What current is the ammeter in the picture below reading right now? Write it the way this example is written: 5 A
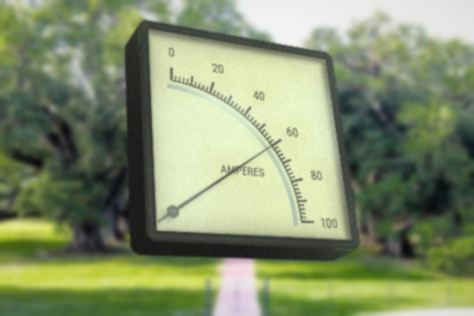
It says 60 A
